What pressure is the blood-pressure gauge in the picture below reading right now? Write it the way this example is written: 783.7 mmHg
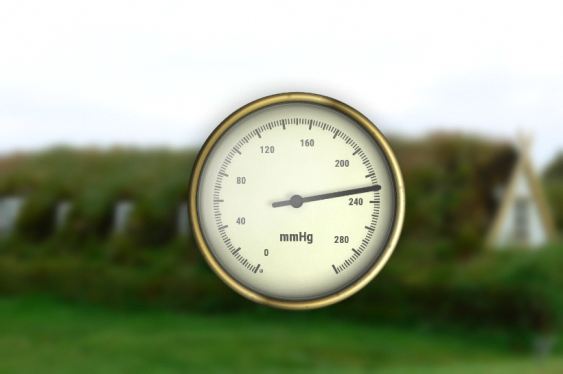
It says 230 mmHg
